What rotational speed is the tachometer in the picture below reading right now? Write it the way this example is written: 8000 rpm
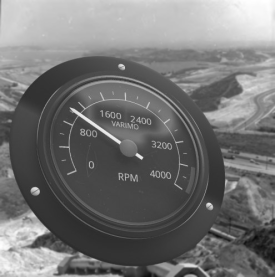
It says 1000 rpm
